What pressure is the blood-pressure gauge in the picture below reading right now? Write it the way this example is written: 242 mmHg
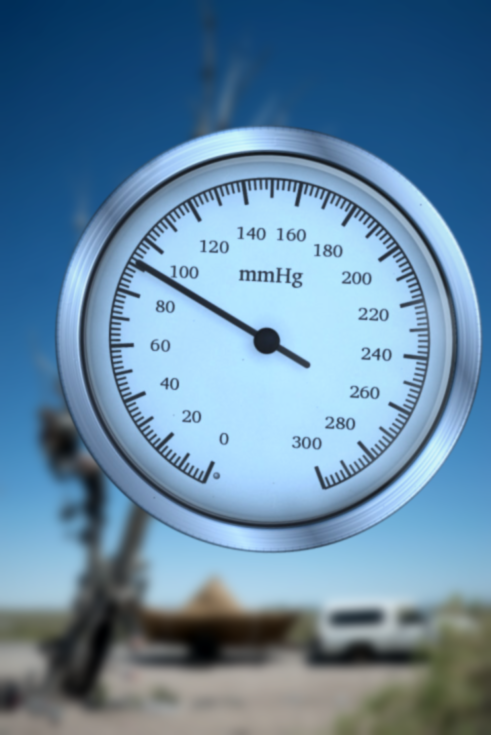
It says 92 mmHg
